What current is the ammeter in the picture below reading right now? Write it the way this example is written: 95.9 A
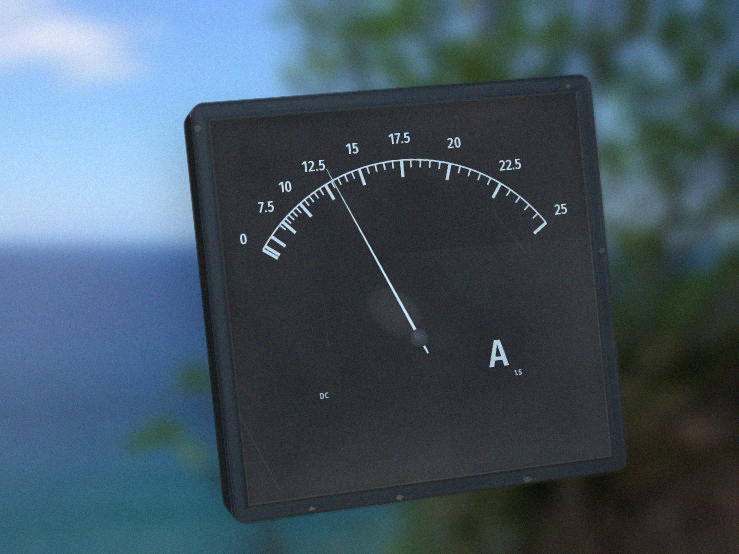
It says 13 A
